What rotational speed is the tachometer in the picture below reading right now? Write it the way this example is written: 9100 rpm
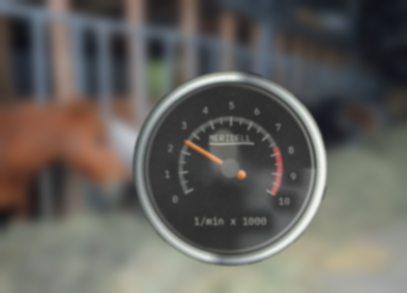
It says 2500 rpm
